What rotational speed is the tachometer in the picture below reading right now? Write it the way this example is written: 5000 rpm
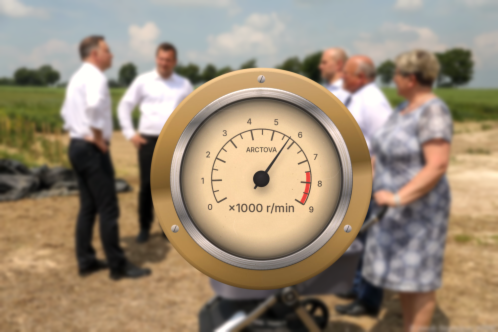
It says 5750 rpm
